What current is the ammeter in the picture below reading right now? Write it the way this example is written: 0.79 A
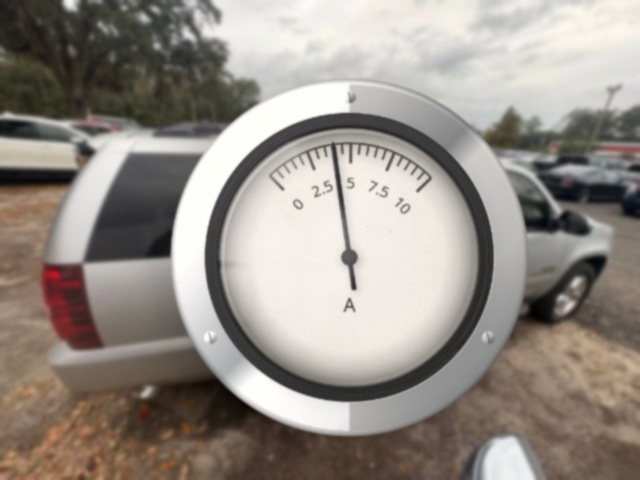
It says 4 A
